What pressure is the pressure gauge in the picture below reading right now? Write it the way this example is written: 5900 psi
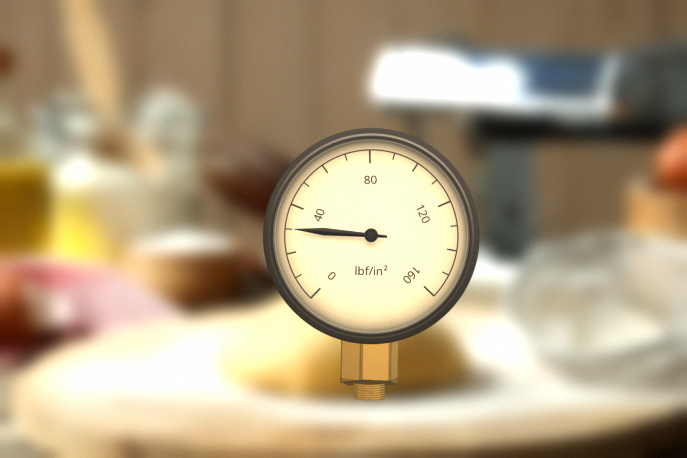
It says 30 psi
